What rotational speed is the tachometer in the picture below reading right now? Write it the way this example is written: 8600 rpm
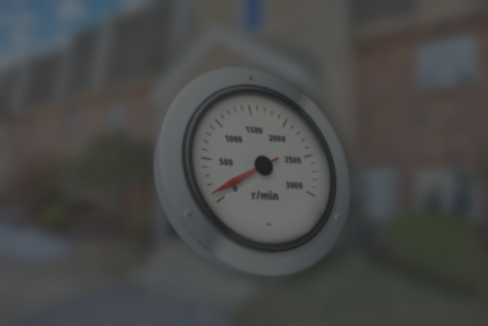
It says 100 rpm
